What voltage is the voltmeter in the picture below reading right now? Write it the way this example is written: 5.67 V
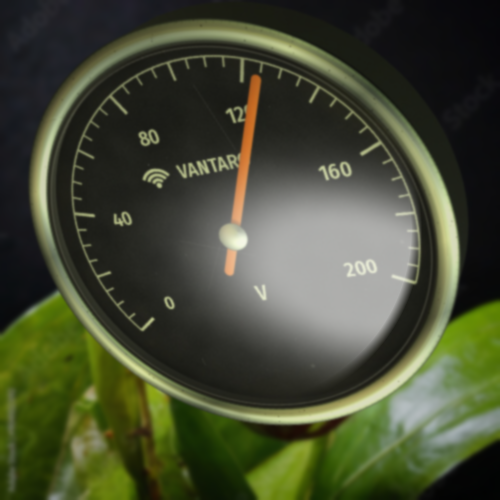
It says 125 V
